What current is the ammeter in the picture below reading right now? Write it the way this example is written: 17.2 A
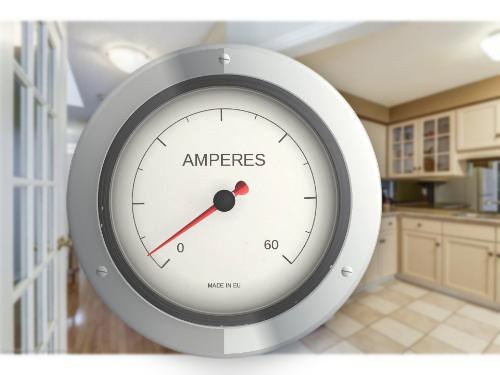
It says 2.5 A
